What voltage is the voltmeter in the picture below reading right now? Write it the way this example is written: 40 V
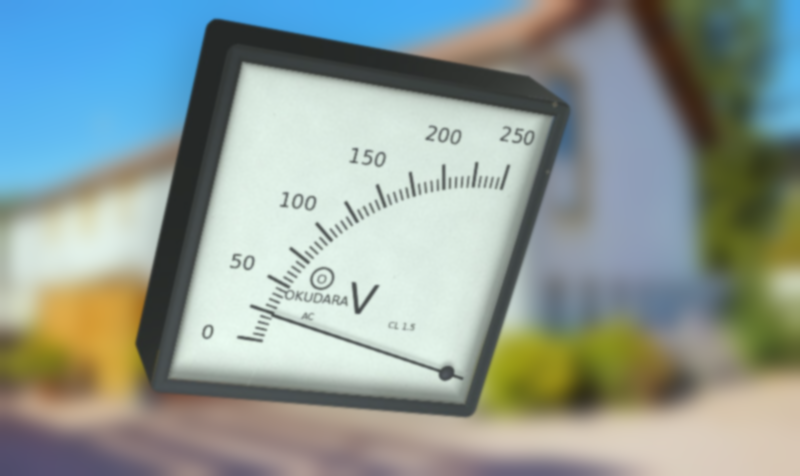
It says 25 V
